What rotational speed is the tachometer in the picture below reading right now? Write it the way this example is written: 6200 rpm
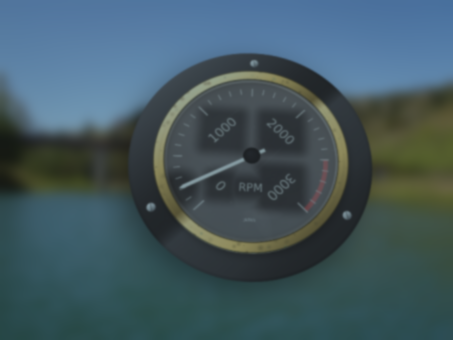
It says 200 rpm
